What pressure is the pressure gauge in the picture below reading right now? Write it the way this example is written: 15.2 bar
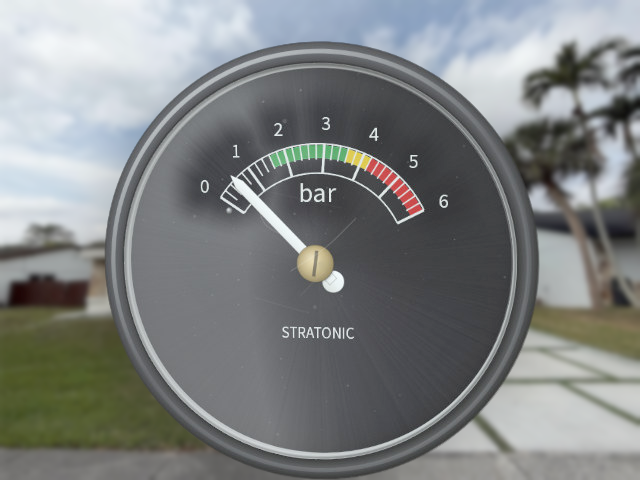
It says 0.6 bar
